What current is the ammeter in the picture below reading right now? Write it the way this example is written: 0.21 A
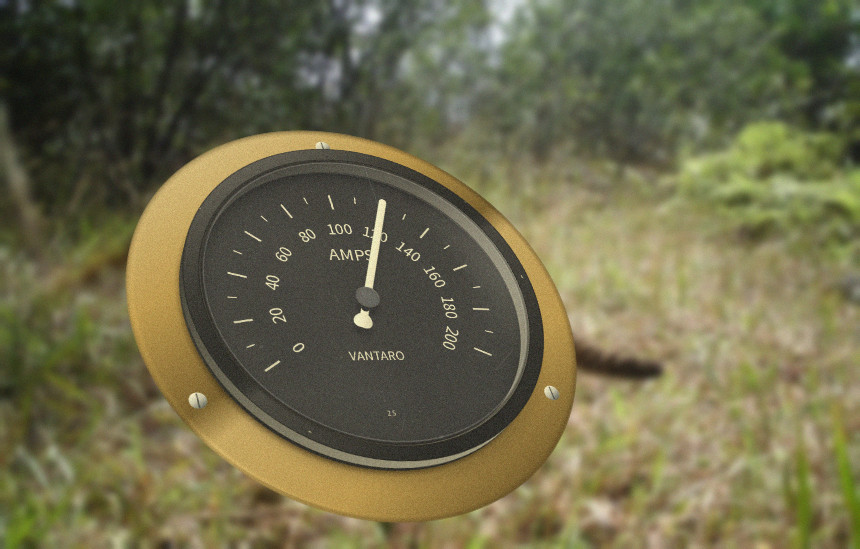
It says 120 A
